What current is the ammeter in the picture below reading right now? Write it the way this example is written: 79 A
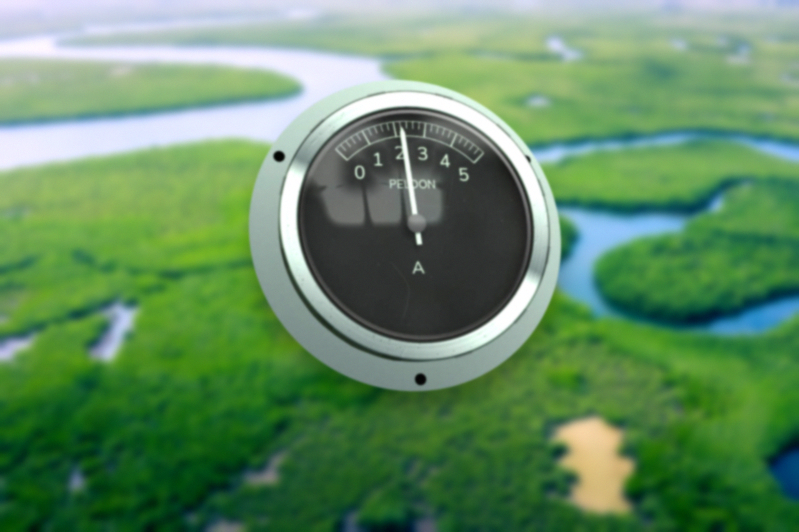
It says 2.2 A
